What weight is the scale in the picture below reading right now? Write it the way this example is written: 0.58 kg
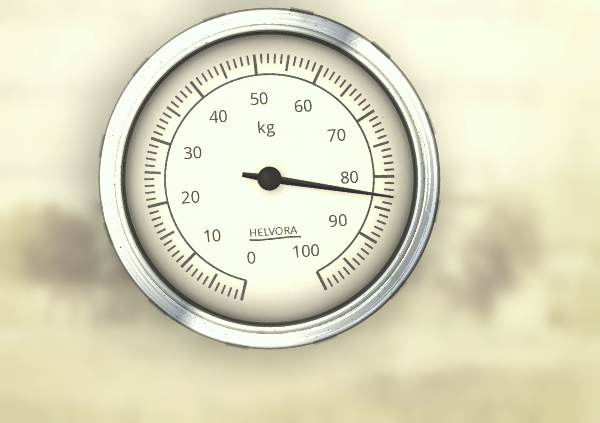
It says 83 kg
